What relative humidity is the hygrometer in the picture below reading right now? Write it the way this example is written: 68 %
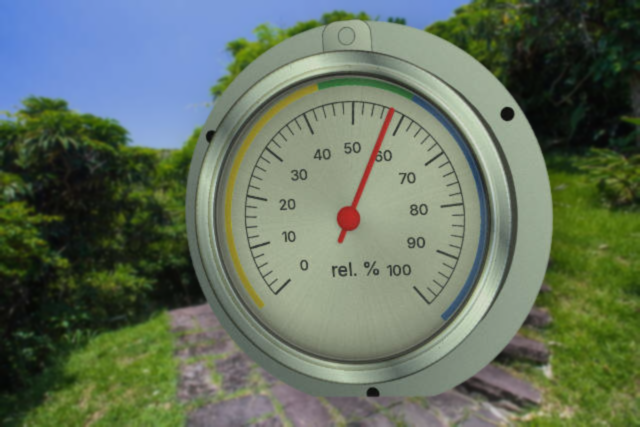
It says 58 %
